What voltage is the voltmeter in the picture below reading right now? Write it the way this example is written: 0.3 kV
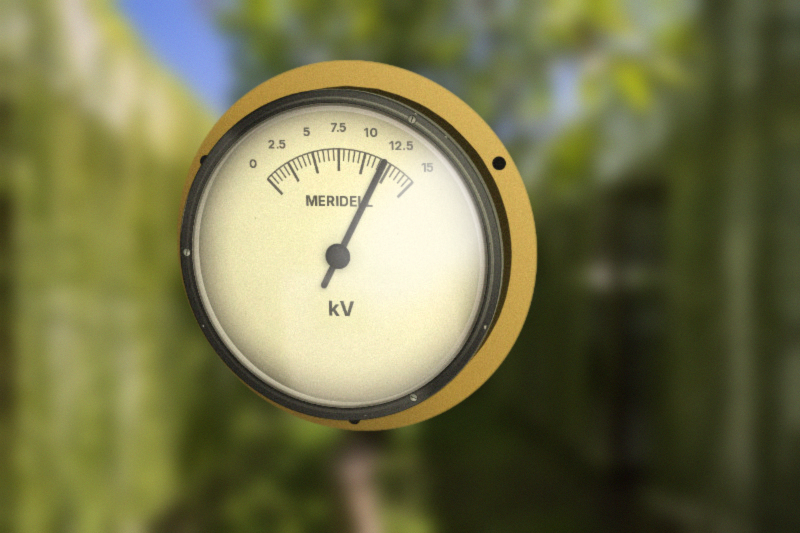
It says 12 kV
